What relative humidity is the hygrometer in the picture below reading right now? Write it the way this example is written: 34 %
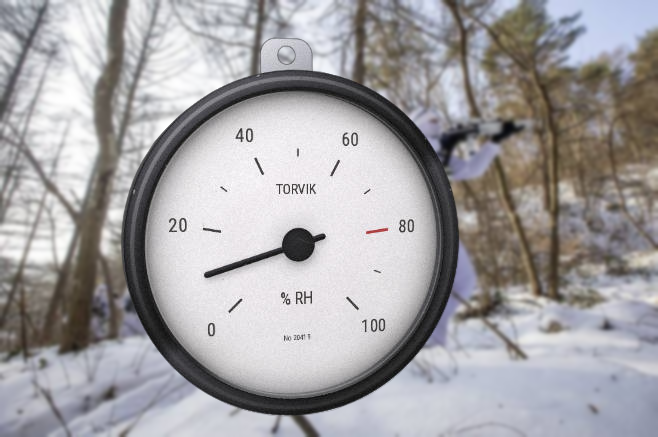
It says 10 %
